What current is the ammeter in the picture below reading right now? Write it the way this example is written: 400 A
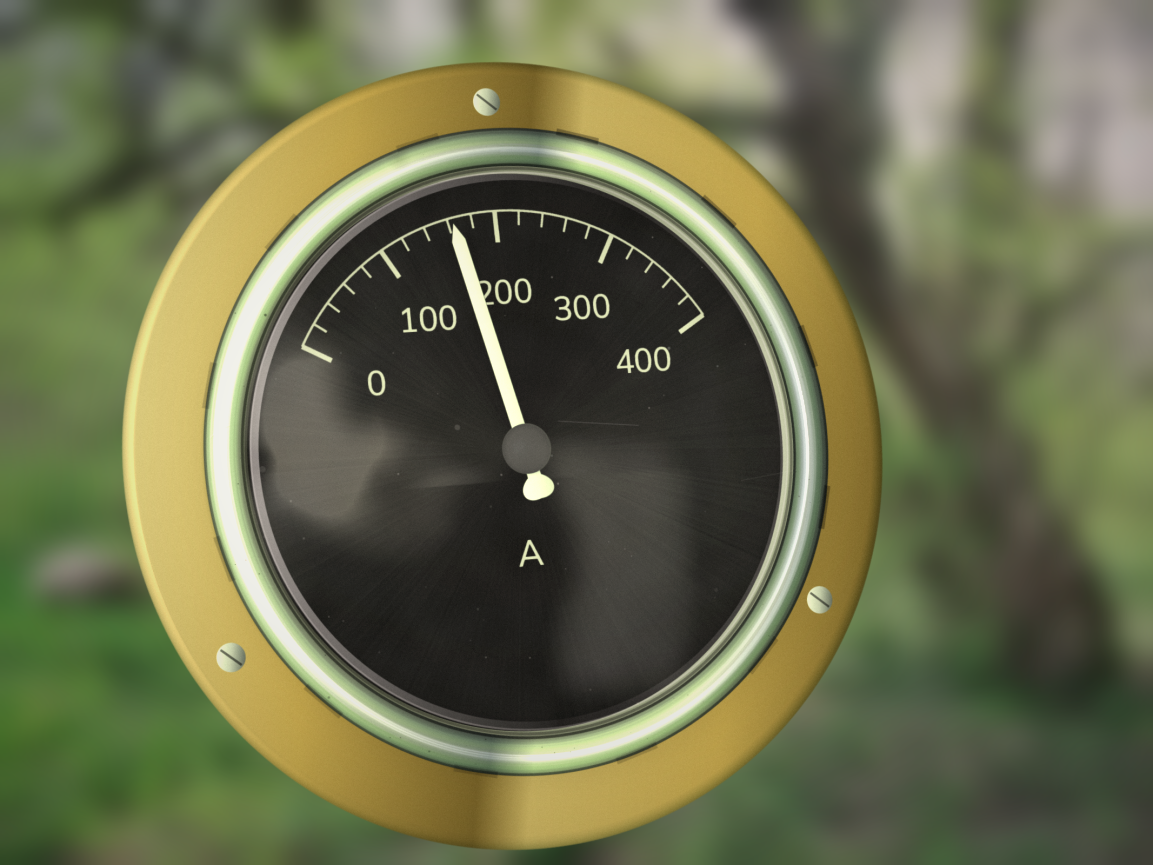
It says 160 A
